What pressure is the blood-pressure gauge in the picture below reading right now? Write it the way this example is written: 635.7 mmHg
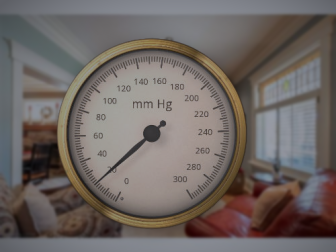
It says 20 mmHg
